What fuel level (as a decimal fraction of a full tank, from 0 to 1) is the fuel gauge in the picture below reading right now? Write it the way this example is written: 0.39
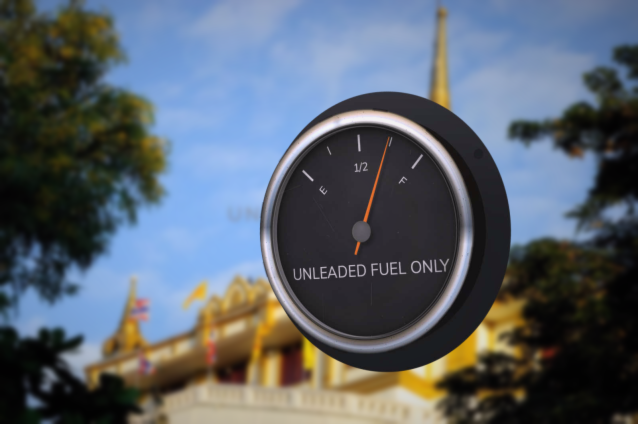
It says 0.75
